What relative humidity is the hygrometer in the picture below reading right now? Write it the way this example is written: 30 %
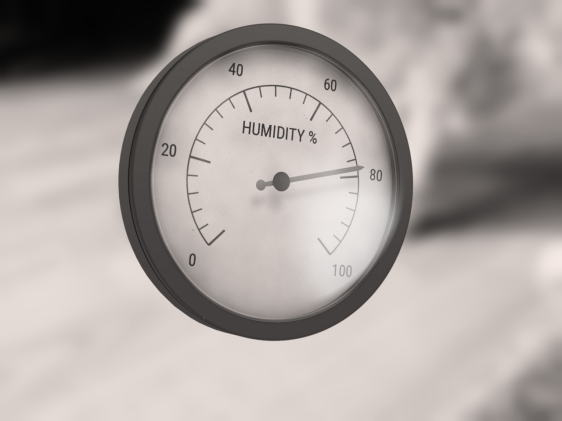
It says 78 %
